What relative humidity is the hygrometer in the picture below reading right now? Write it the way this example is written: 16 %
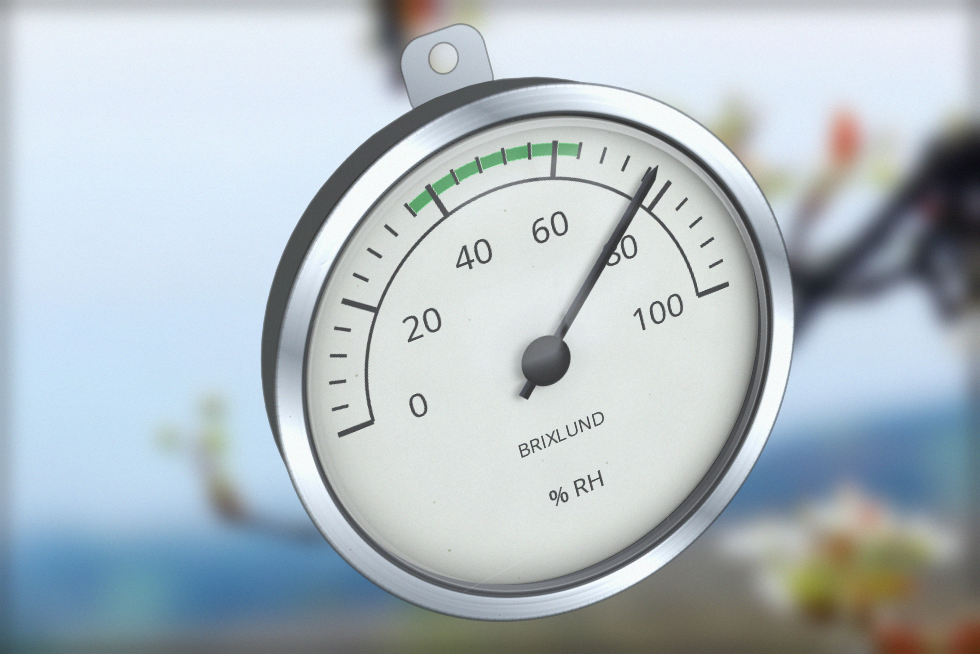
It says 76 %
